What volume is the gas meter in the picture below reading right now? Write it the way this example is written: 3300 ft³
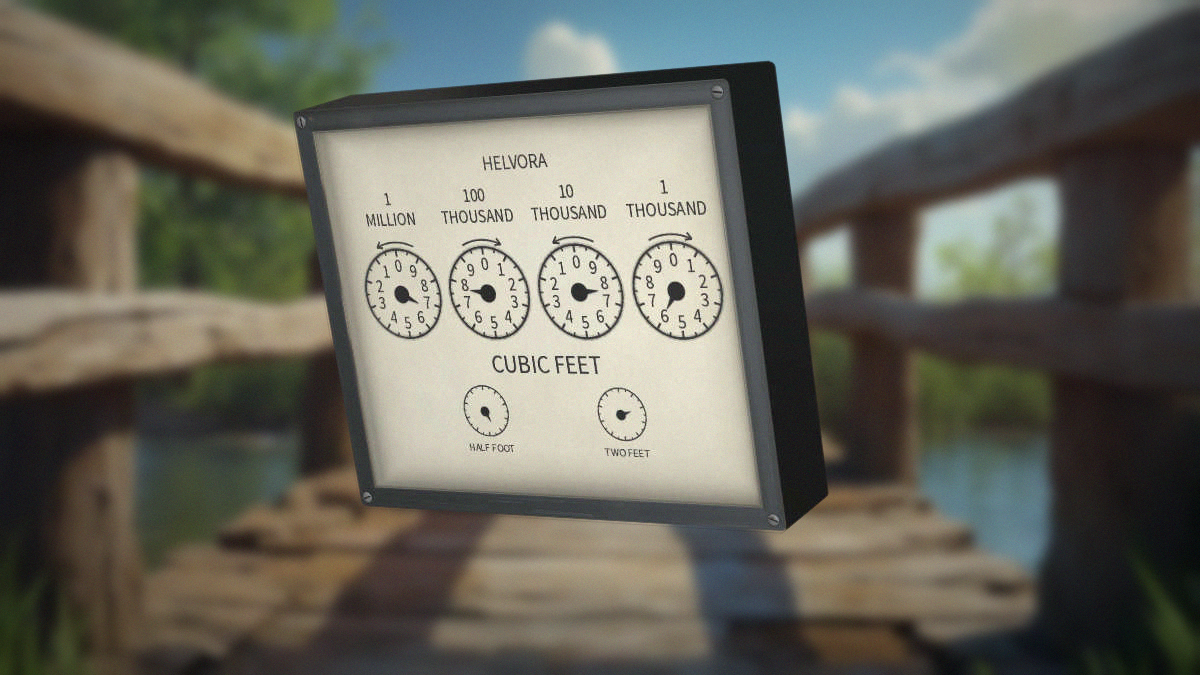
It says 677600 ft³
